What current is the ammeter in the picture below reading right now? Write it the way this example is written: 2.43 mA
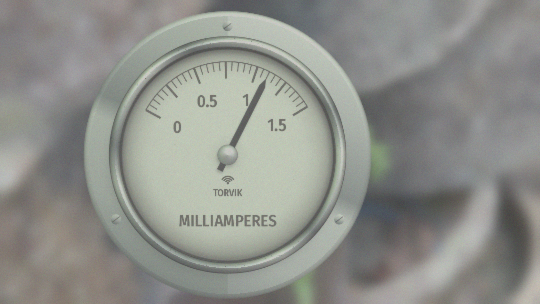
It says 1.1 mA
